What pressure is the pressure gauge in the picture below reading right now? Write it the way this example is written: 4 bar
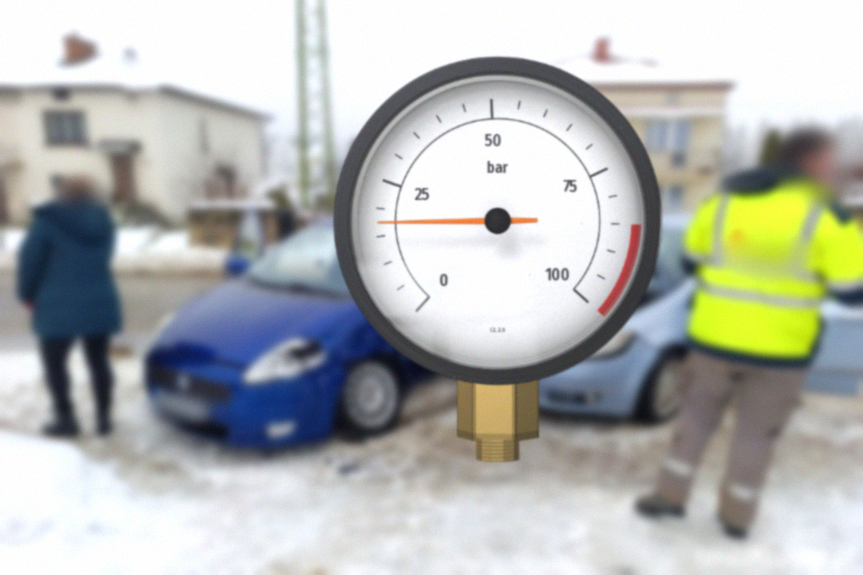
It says 17.5 bar
